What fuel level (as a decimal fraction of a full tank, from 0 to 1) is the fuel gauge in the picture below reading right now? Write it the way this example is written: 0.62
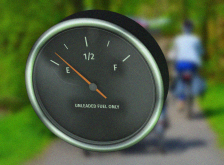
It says 0.125
